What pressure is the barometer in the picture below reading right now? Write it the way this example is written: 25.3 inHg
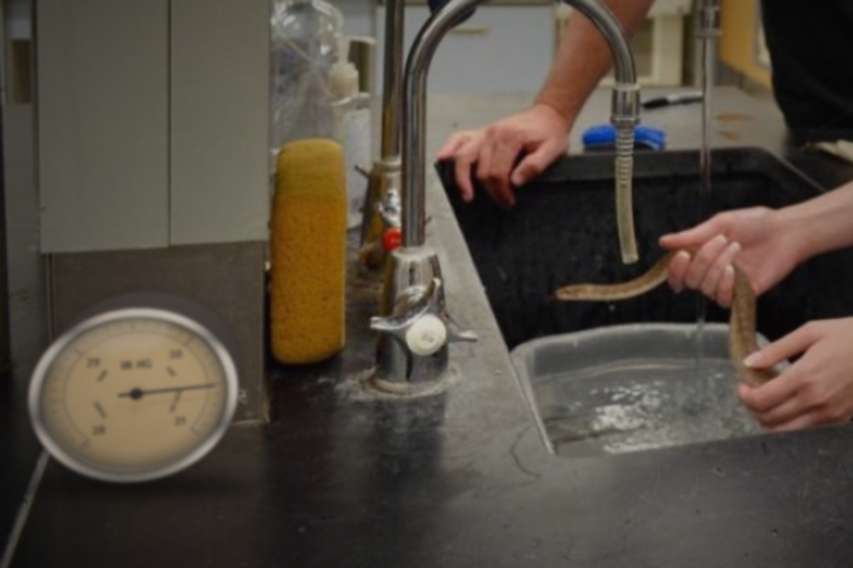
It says 30.5 inHg
